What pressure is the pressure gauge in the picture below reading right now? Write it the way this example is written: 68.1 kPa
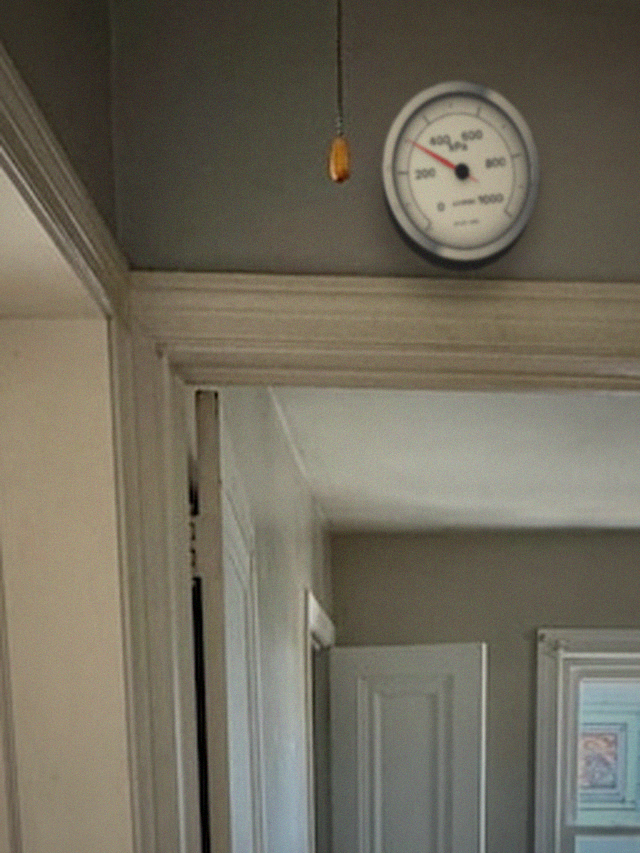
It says 300 kPa
